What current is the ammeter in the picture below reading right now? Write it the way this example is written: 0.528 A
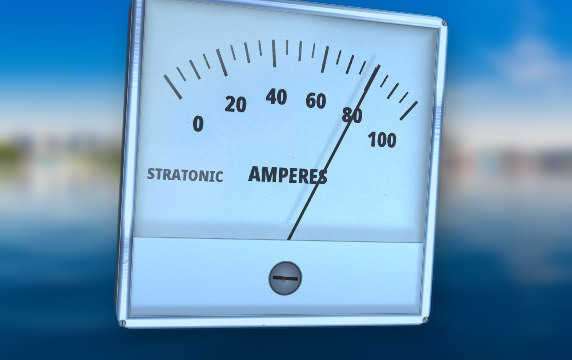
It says 80 A
